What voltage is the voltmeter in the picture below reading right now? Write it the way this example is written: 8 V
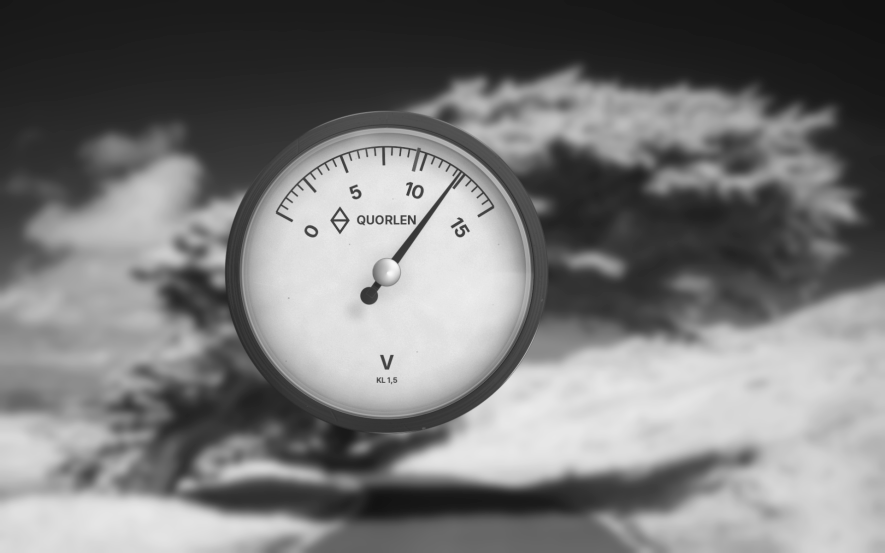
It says 12.25 V
